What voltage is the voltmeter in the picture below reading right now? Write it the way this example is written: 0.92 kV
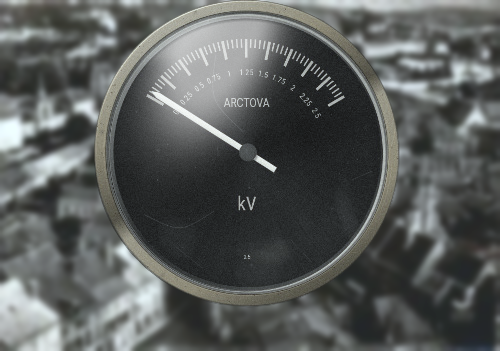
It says 0.05 kV
